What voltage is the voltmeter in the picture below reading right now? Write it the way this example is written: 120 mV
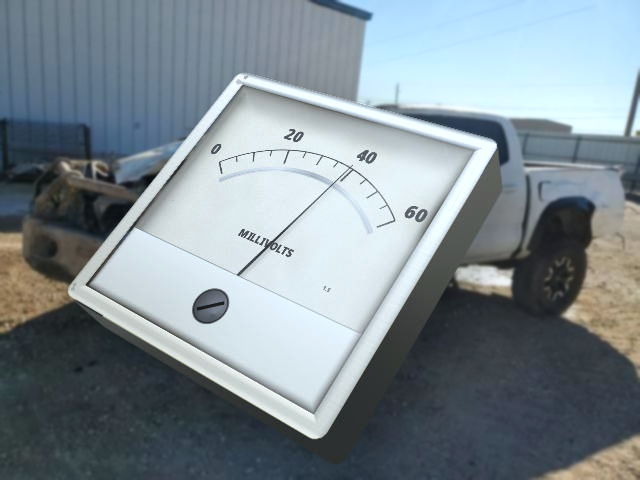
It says 40 mV
